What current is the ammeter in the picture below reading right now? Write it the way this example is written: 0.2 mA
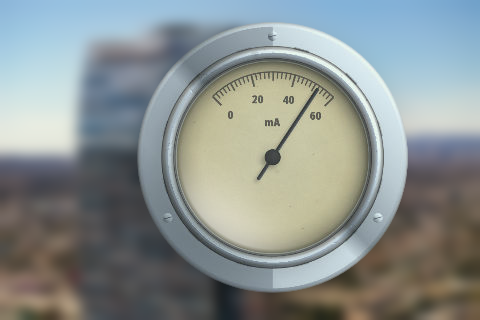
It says 52 mA
